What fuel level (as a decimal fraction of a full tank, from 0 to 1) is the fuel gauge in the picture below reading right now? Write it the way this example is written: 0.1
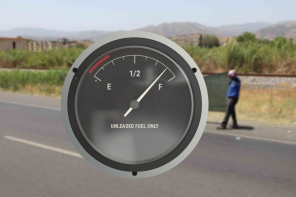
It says 0.875
